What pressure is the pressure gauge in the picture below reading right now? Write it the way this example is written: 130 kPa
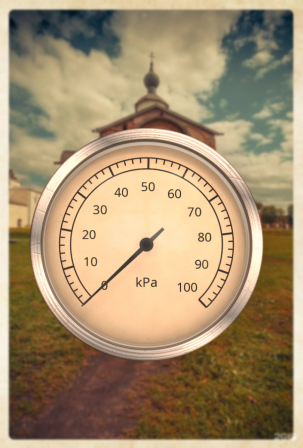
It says 0 kPa
